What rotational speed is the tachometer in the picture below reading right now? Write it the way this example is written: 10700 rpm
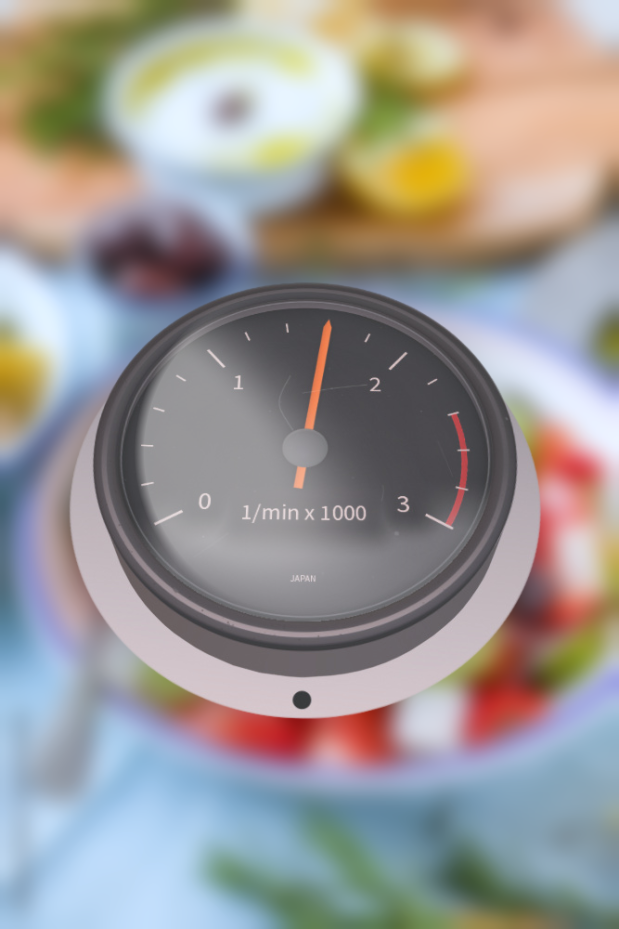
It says 1600 rpm
